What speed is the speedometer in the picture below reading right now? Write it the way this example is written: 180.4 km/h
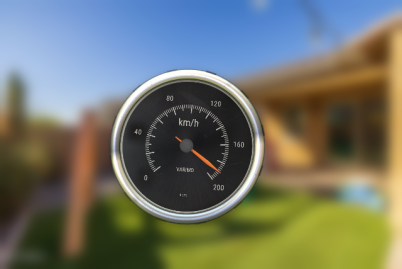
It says 190 km/h
